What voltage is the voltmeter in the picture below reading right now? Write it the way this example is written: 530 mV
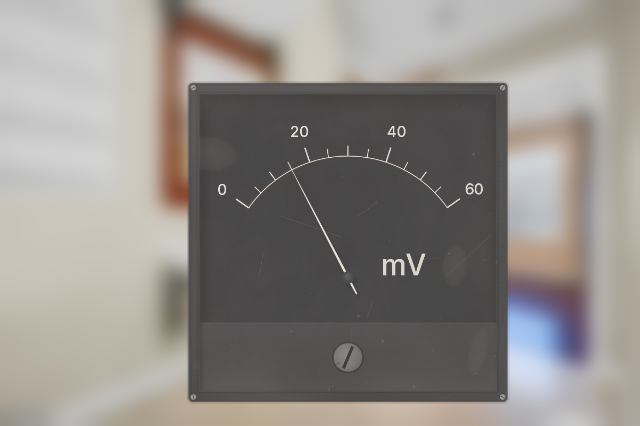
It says 15 mV
